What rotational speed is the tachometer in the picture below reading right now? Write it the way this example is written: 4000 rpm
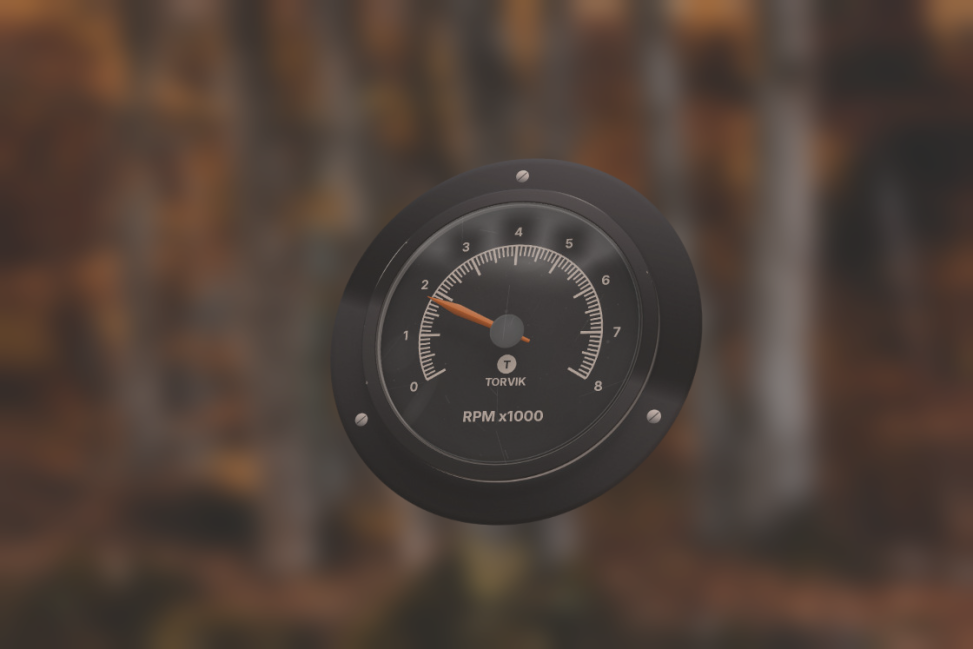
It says 1800 rpm
